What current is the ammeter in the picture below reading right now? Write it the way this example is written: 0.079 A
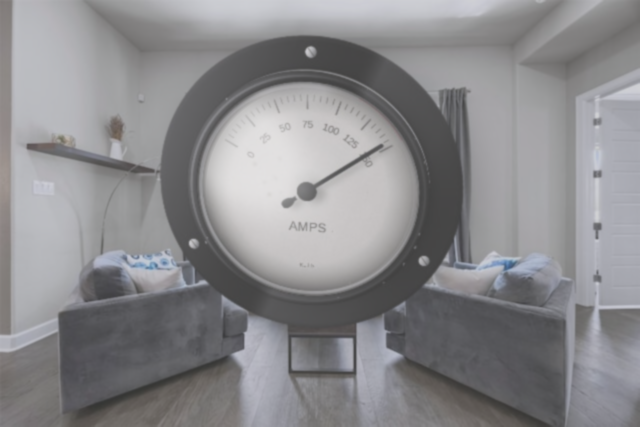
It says 145 A
